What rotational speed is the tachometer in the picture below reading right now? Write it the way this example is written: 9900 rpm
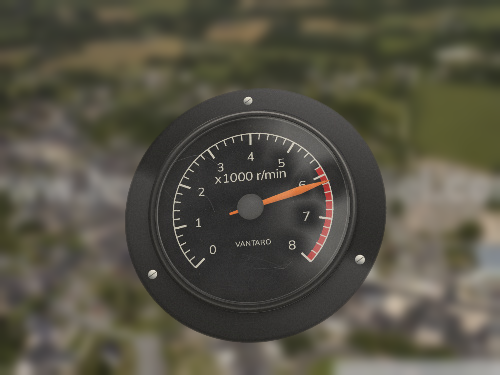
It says 6200 rpm
